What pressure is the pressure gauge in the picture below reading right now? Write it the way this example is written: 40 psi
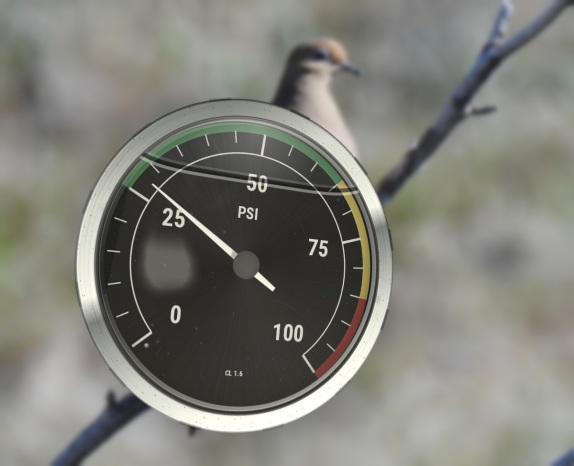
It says 27.5 psi
